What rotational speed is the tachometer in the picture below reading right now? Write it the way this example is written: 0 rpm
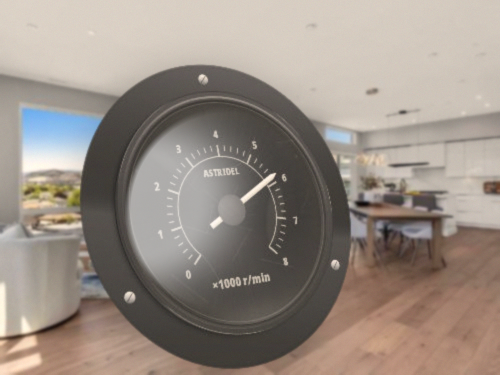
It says 5800 rpm
